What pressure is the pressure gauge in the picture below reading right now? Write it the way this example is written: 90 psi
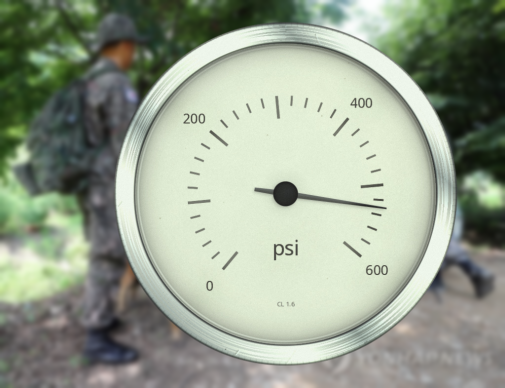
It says 530 psi
